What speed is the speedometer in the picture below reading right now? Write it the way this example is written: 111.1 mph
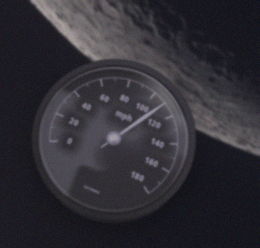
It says 110 mph
